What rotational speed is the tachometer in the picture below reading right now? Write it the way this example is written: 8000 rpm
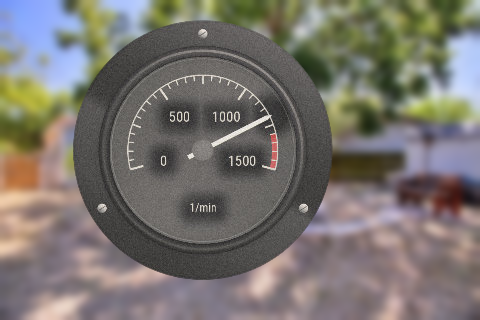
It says 1200 rpm
